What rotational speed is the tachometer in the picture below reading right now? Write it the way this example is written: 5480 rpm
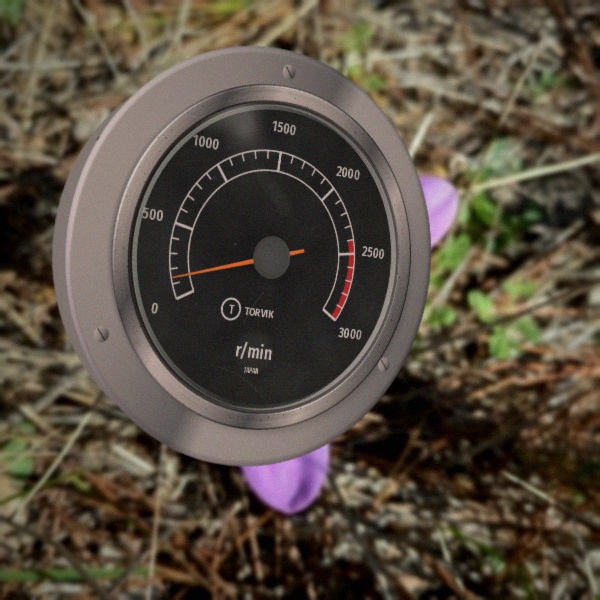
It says 150 rpm
